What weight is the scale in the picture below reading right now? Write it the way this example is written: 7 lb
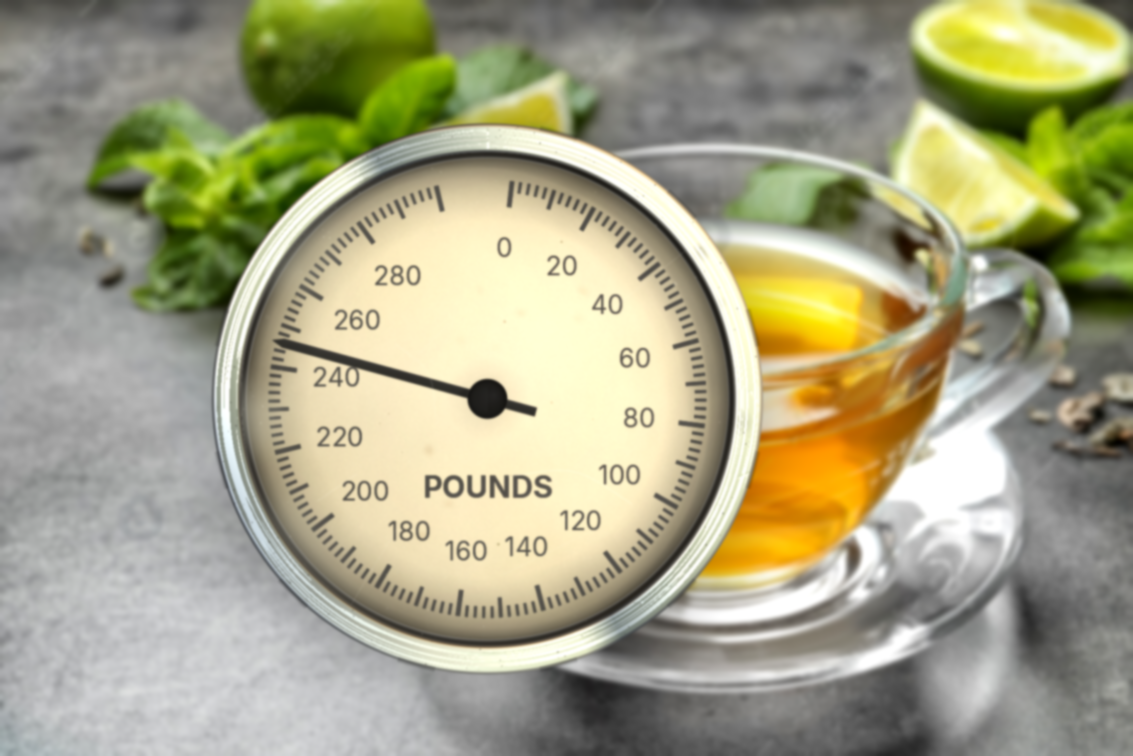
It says 246 lb
